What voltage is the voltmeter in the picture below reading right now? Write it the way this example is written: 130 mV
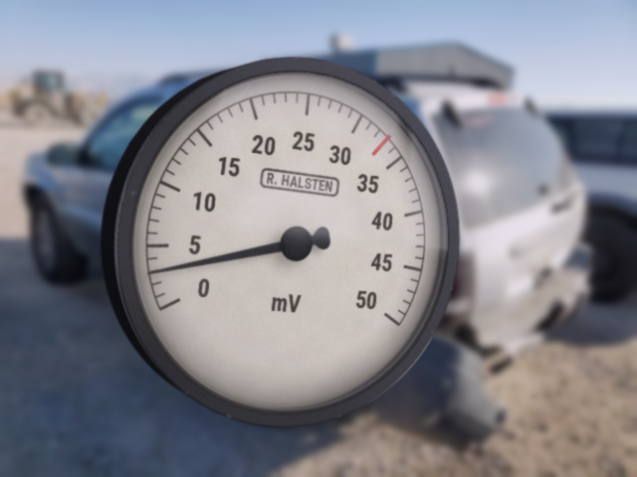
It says 3 mV
